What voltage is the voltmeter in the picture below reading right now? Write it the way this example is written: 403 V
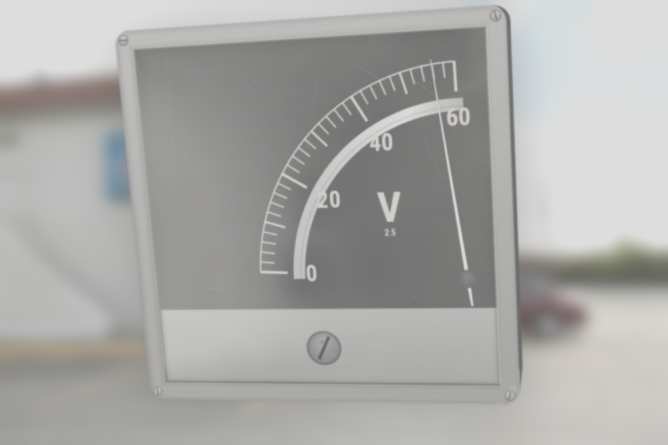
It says 56 V
